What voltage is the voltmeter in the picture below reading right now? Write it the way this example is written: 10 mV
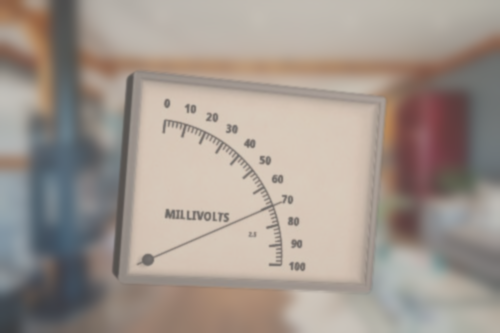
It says 70 mV
